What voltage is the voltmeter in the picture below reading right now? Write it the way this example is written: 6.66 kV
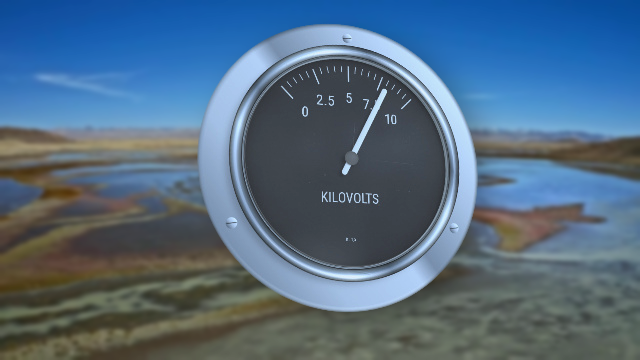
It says 8 kV
